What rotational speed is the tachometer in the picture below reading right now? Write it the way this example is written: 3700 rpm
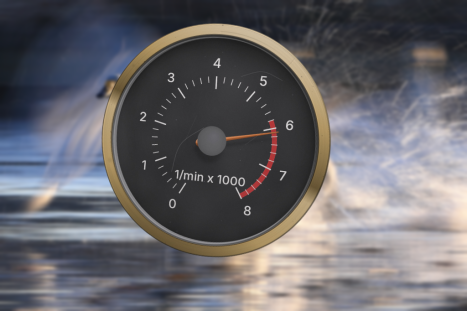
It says 6100 rpm
